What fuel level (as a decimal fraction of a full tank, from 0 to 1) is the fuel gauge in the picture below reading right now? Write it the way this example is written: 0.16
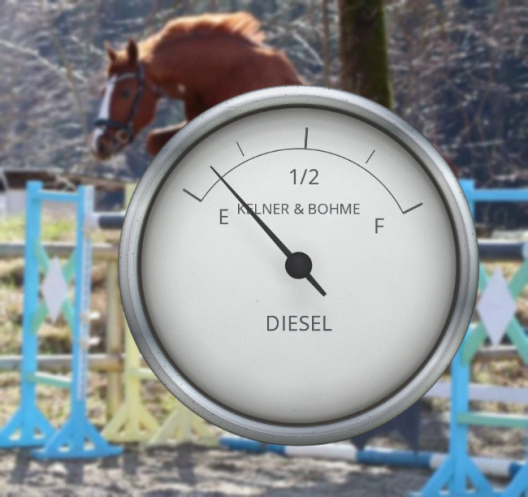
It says 0.125
